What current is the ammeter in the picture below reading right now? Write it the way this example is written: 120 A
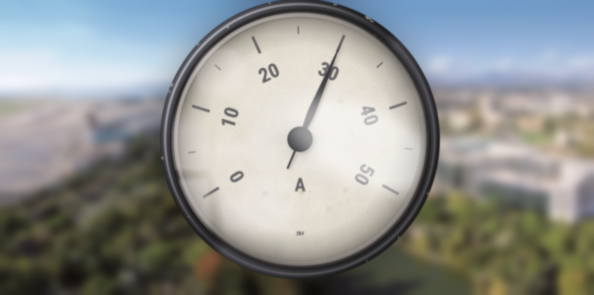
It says 30 A
